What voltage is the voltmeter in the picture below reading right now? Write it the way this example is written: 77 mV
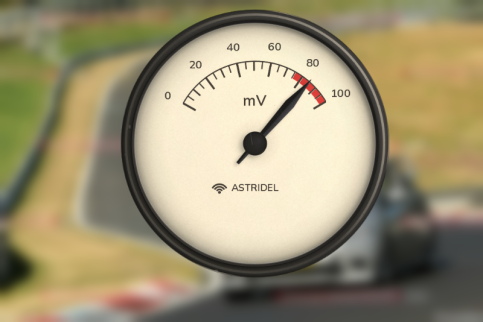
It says 85 mV
